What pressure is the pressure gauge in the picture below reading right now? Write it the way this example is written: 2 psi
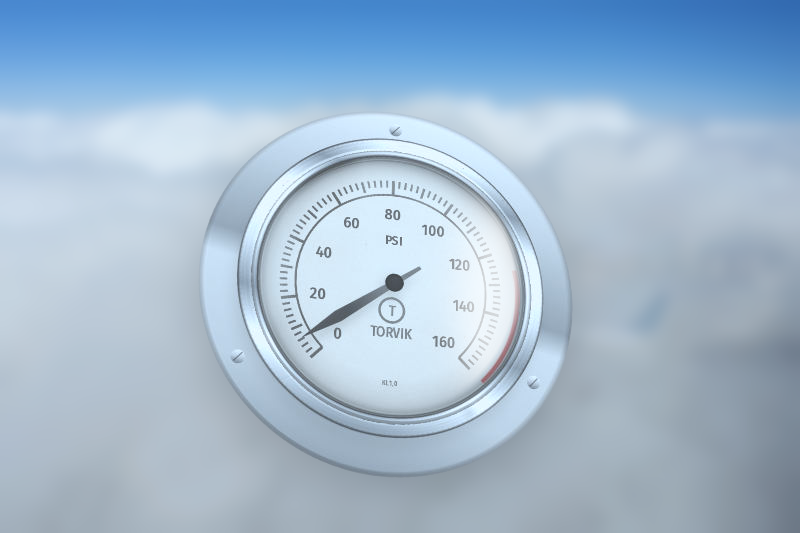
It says 6 psi
